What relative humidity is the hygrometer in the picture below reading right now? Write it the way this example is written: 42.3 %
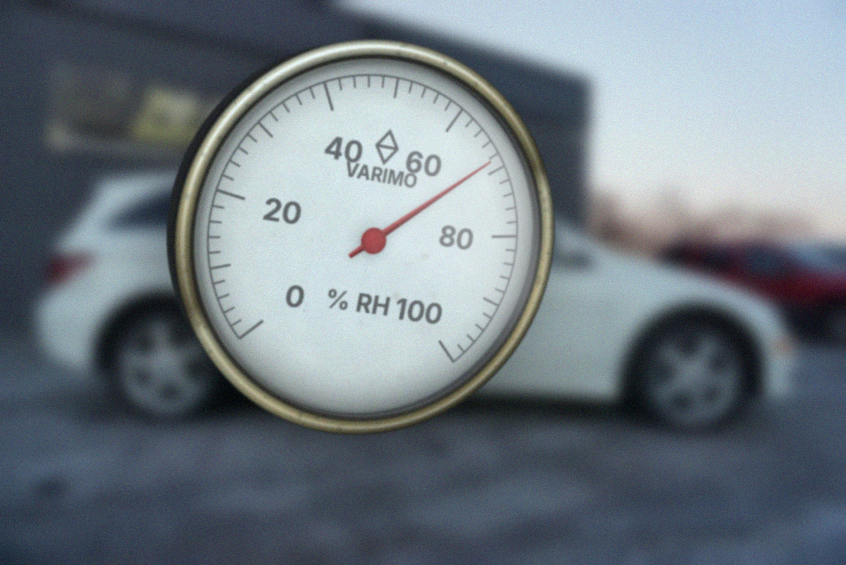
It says 68 %
